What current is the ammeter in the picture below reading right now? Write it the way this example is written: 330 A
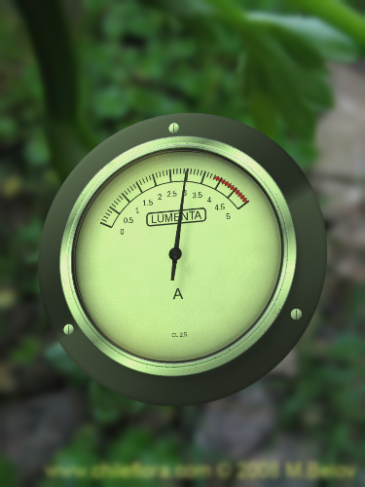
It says 3 A
